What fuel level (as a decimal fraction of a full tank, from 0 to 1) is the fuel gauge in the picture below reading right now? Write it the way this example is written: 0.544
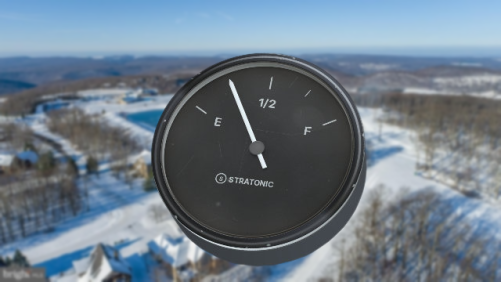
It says 0.25
